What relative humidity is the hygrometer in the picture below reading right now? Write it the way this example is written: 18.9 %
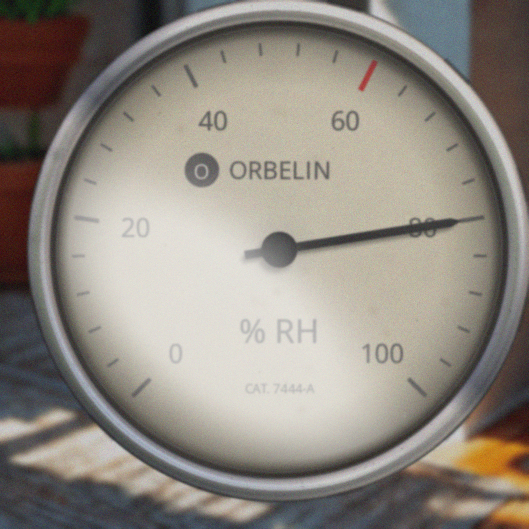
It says 80 %
